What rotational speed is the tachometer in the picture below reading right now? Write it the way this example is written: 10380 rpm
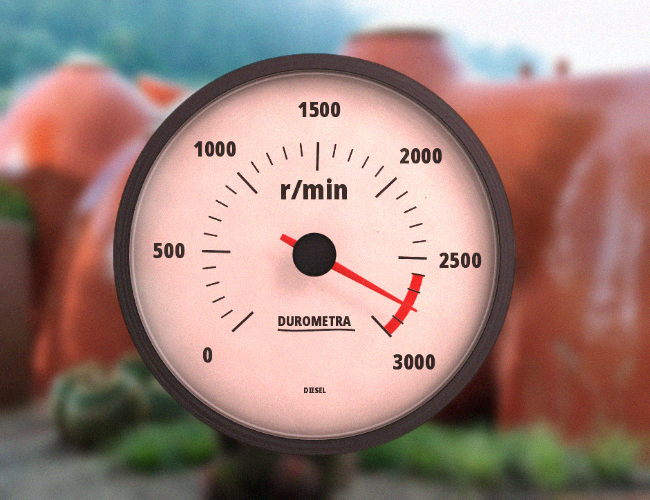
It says 2800 rpm
